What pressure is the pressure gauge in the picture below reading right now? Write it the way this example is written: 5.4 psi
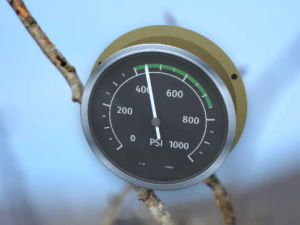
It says 450 psi
